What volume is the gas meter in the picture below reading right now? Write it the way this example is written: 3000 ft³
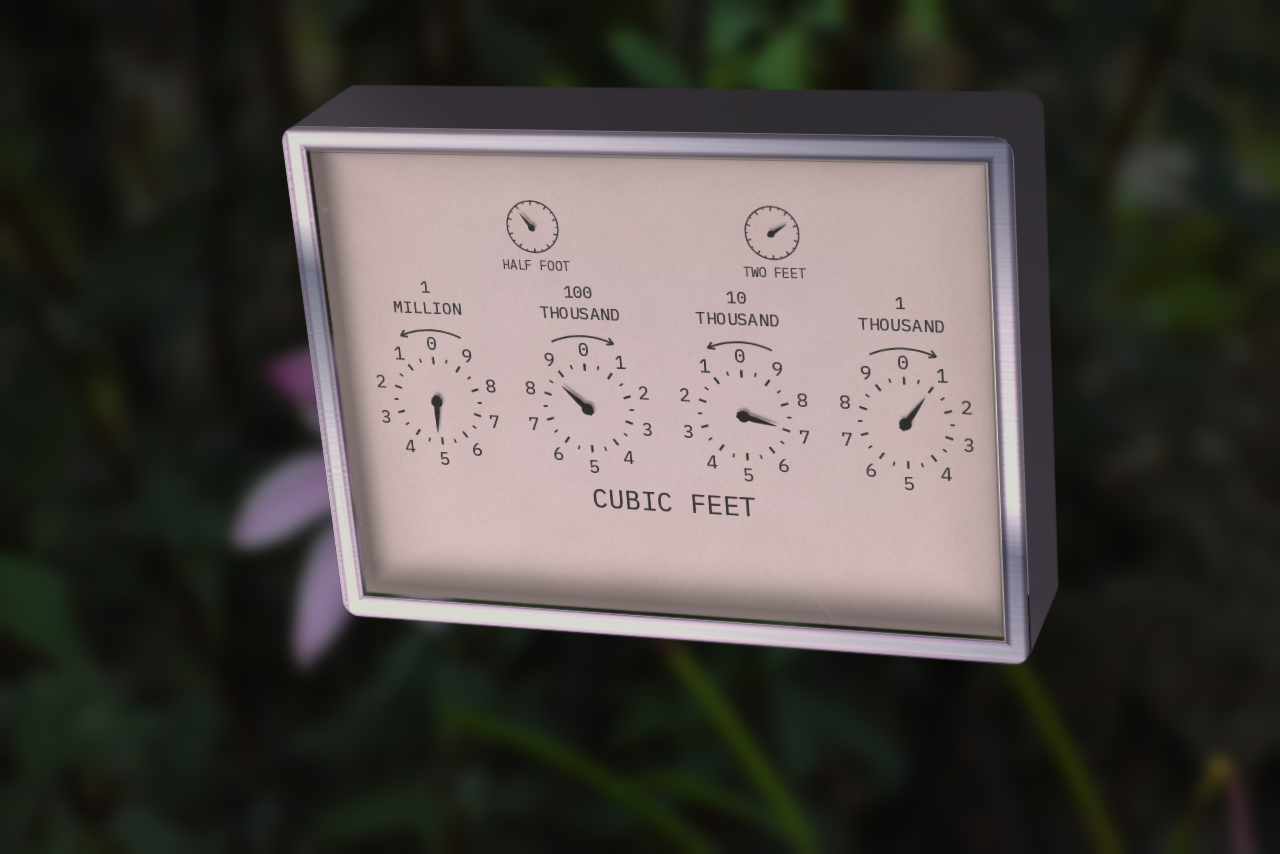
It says 487100 ft³
